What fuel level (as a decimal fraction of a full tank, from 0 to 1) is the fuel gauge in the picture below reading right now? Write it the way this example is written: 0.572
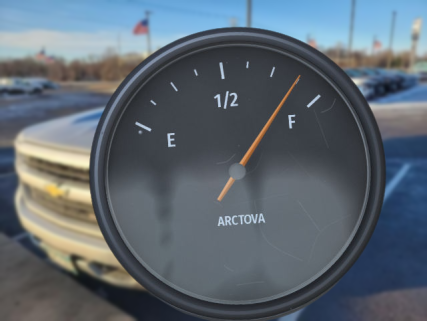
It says 0.875
